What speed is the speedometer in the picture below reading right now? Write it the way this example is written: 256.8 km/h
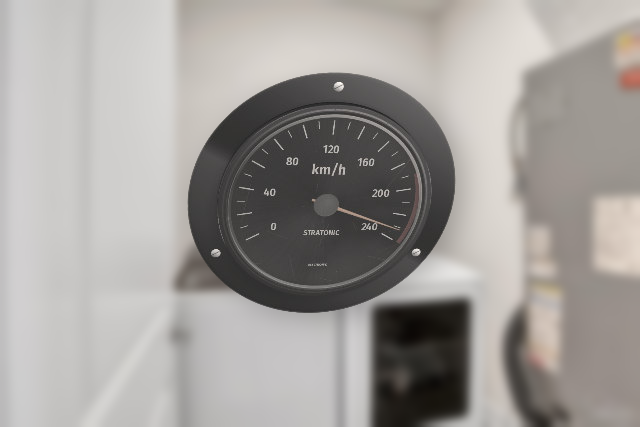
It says 230 km/h
